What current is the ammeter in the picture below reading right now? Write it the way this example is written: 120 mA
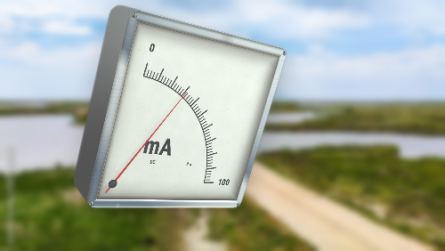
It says 30 mA
